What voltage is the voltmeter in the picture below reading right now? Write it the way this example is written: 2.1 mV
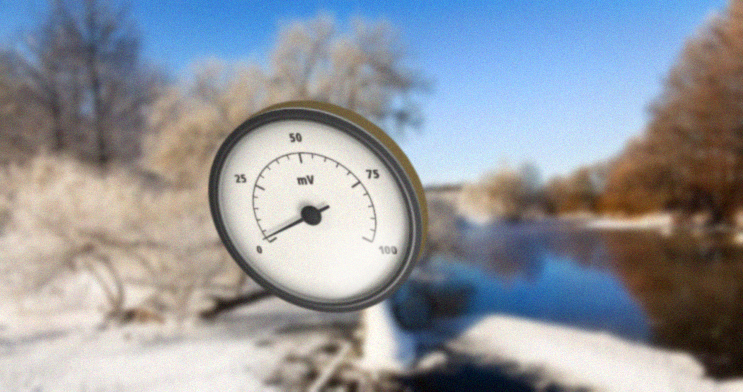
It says 2.5 mV
